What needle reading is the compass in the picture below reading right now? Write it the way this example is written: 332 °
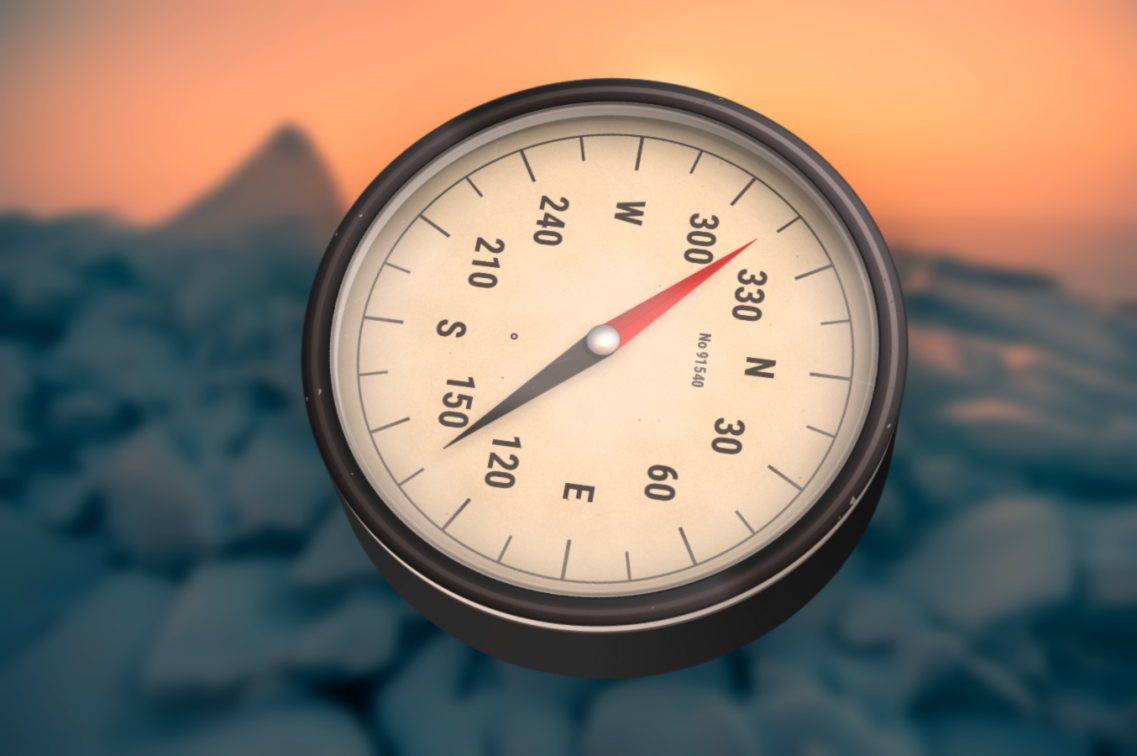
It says 315 °
